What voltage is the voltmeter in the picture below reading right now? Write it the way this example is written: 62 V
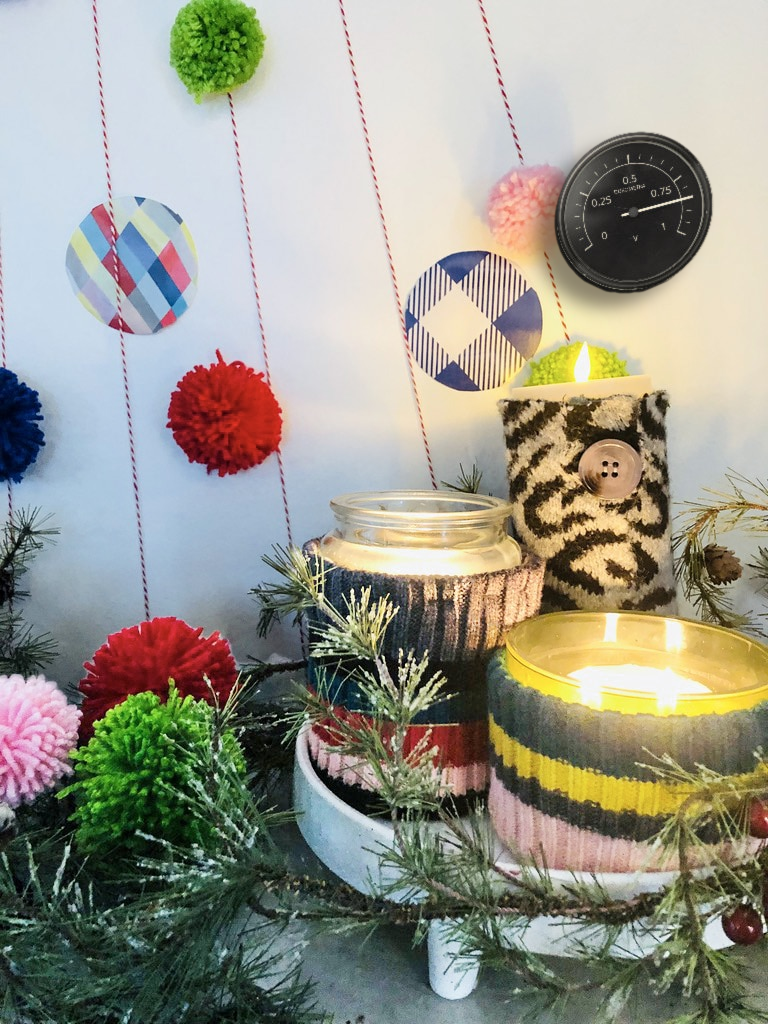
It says 0.85 V
